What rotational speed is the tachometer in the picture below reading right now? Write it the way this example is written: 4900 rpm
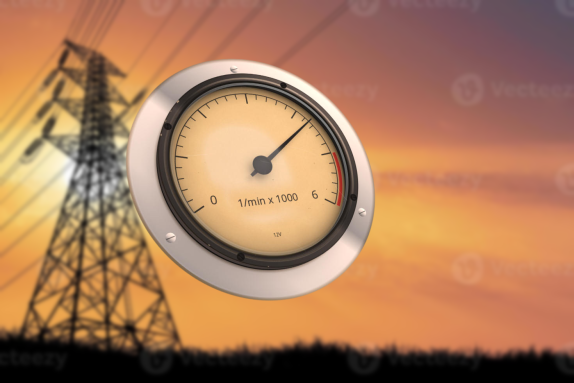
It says 4300 rpm
